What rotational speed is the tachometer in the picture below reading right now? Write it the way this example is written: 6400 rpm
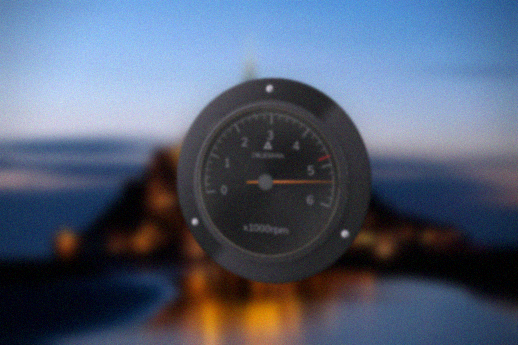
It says 5400 rpm
